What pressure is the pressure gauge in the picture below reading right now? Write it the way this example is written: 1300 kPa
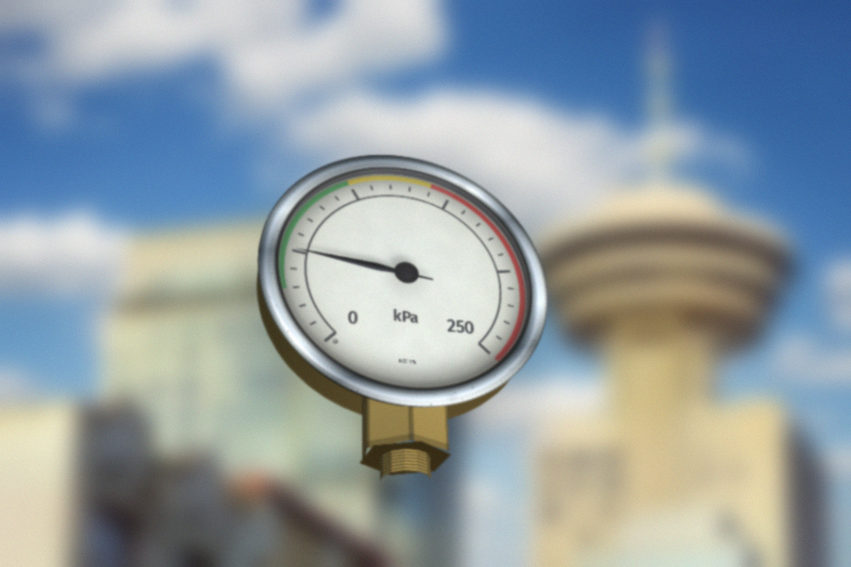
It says 50 kPa
